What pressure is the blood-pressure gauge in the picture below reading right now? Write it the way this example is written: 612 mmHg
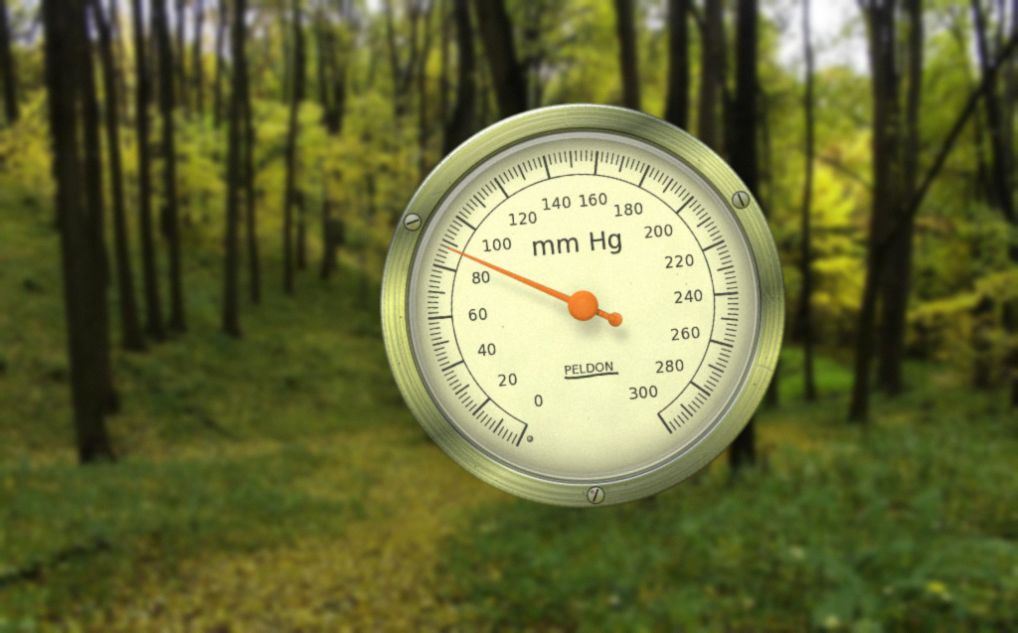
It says 88 mmHg
